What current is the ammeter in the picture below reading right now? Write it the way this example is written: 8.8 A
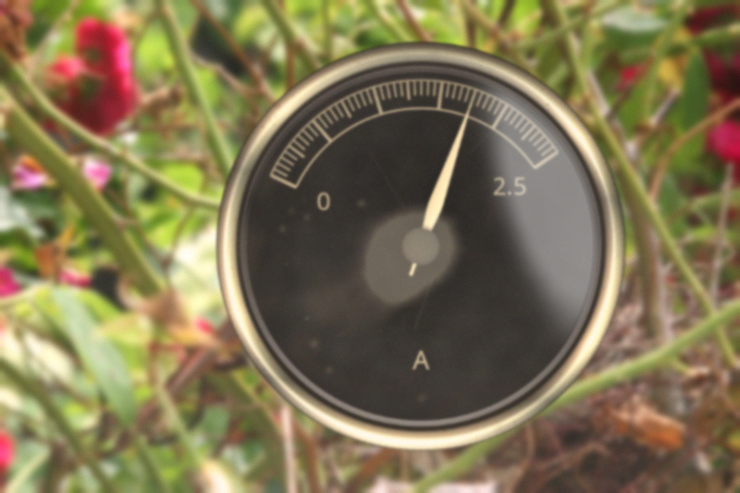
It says 1.75 A
